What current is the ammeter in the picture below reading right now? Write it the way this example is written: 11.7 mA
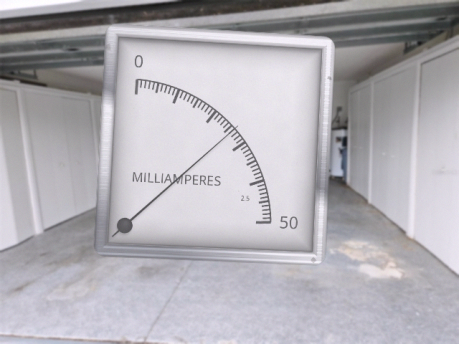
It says 26 mA
